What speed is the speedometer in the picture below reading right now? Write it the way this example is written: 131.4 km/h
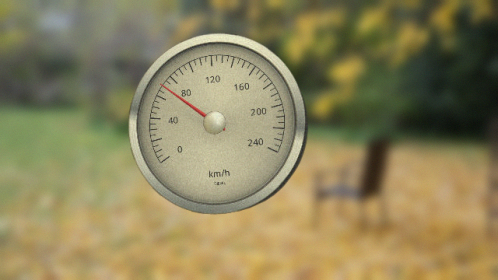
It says 70 km/h
